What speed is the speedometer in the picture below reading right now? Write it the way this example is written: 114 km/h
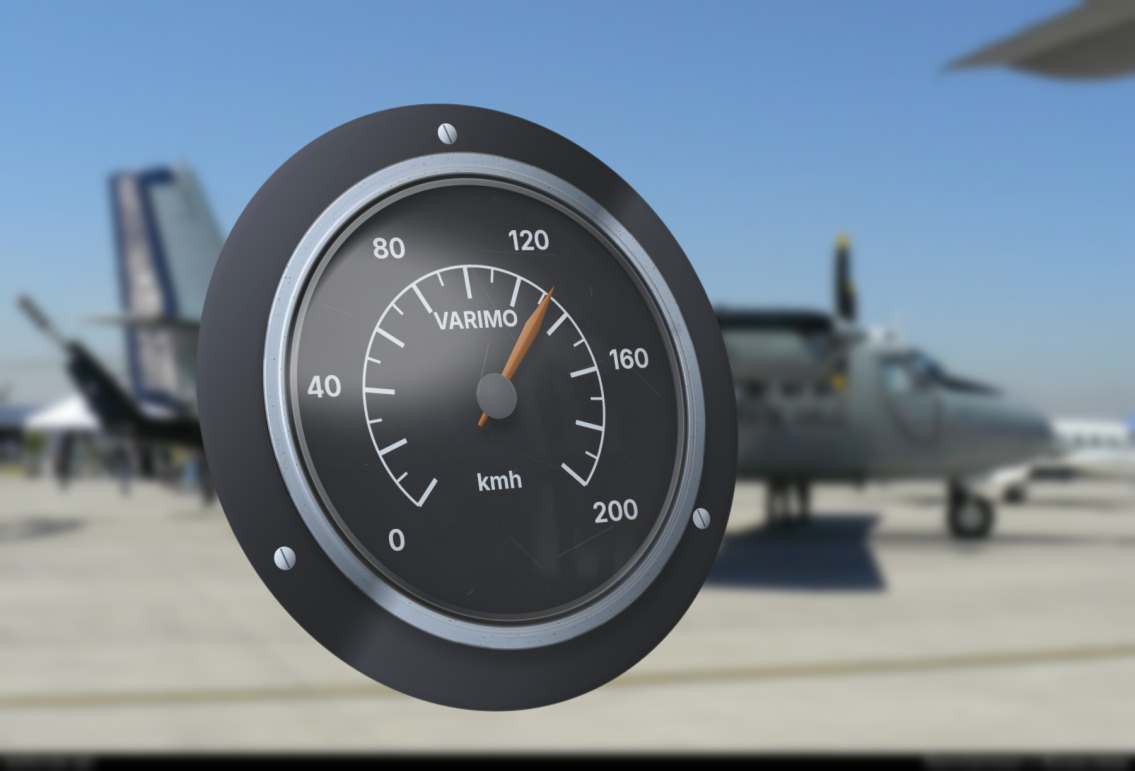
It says 130 km/h
